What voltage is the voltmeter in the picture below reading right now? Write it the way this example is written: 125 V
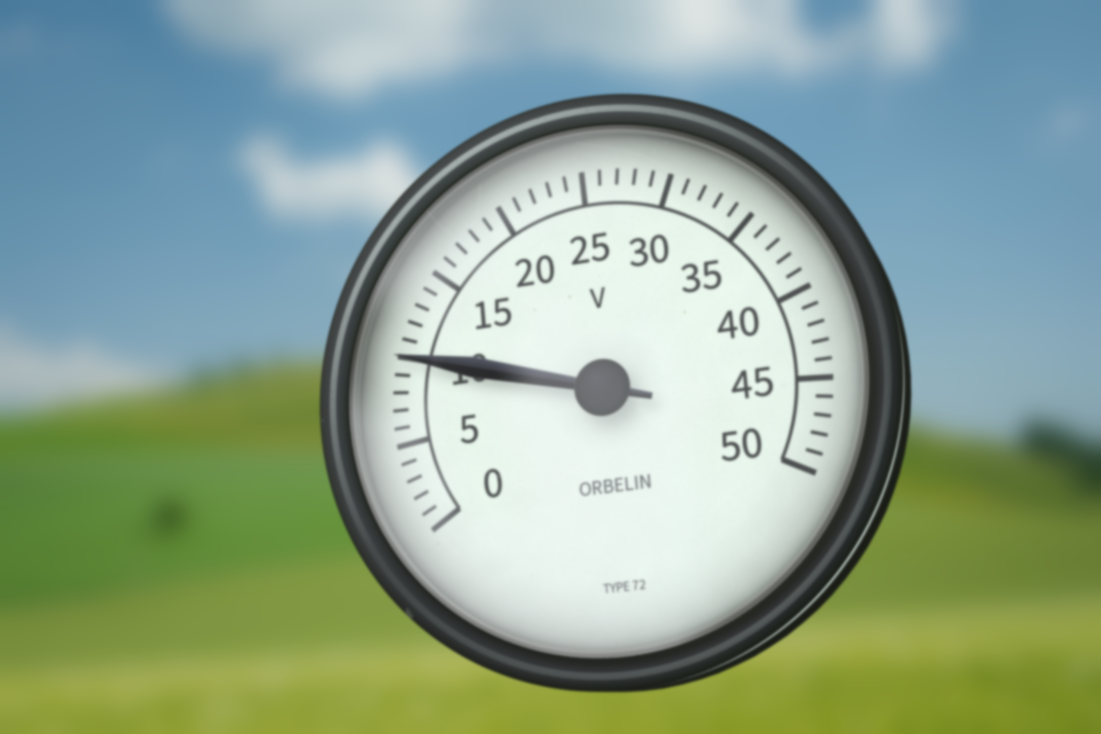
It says 10 V
